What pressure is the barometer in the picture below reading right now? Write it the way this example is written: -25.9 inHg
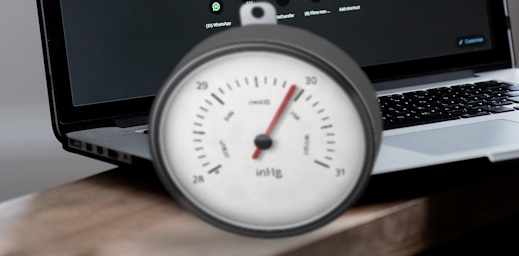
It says 29.9 inHg
